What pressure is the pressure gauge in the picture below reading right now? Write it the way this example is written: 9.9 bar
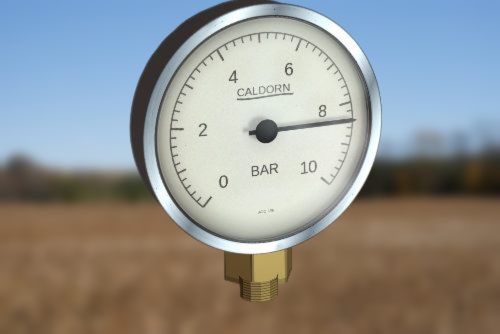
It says 8.4 bar
